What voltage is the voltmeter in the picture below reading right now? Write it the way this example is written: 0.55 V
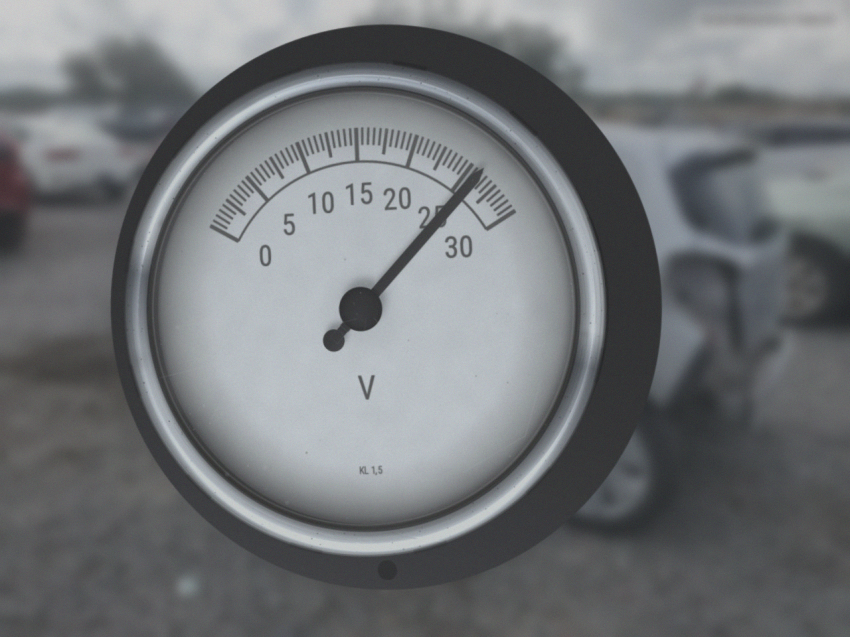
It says 26 V
